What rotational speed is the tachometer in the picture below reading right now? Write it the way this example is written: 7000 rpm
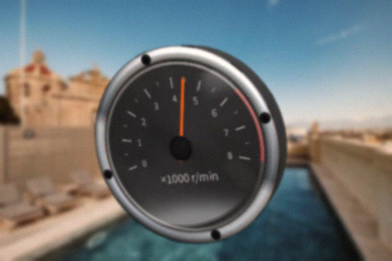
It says 4500 rpm
